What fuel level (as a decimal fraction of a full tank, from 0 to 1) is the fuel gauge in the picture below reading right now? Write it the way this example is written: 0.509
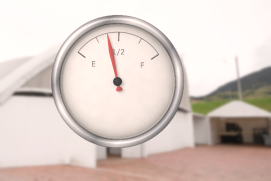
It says 0.375
